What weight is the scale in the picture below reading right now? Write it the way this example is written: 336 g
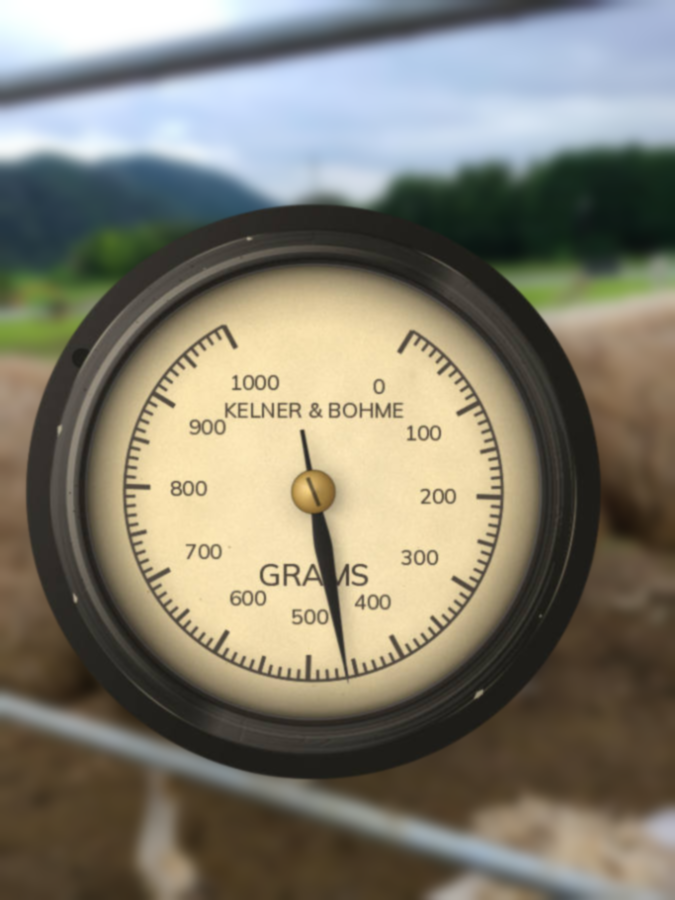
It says 460 g
